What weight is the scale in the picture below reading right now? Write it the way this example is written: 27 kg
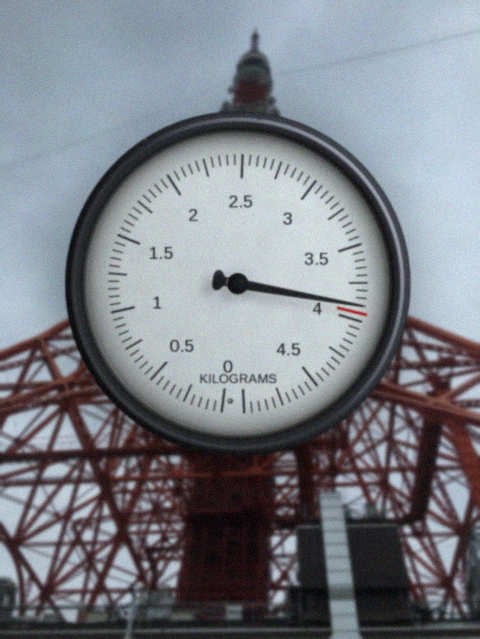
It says 3.9 kg
